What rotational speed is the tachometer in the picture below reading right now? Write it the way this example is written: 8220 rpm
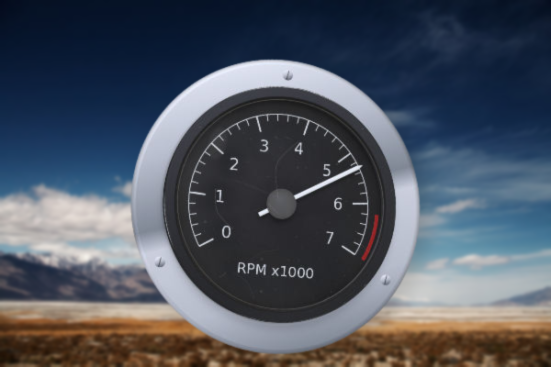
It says 5300 rpm
